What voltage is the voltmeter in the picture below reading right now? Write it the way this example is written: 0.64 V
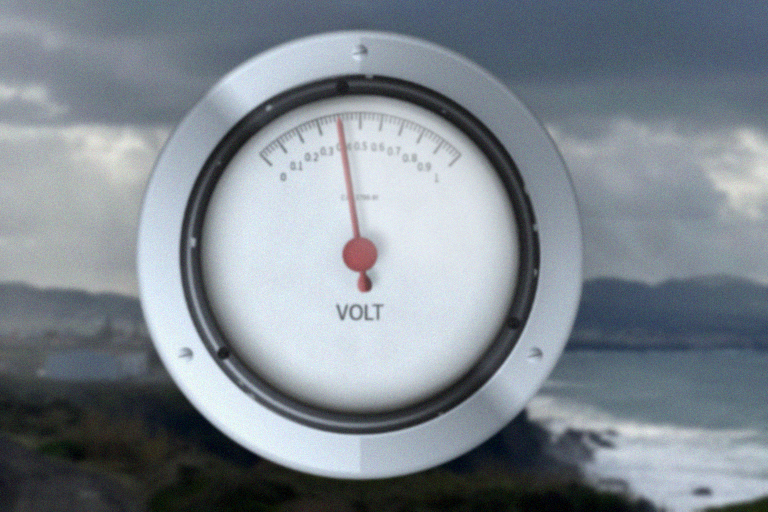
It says 0.4 V
